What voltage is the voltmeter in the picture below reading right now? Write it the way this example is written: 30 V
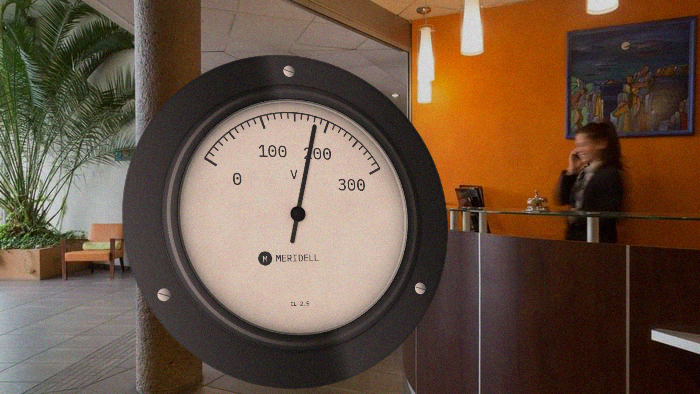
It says 180 V
